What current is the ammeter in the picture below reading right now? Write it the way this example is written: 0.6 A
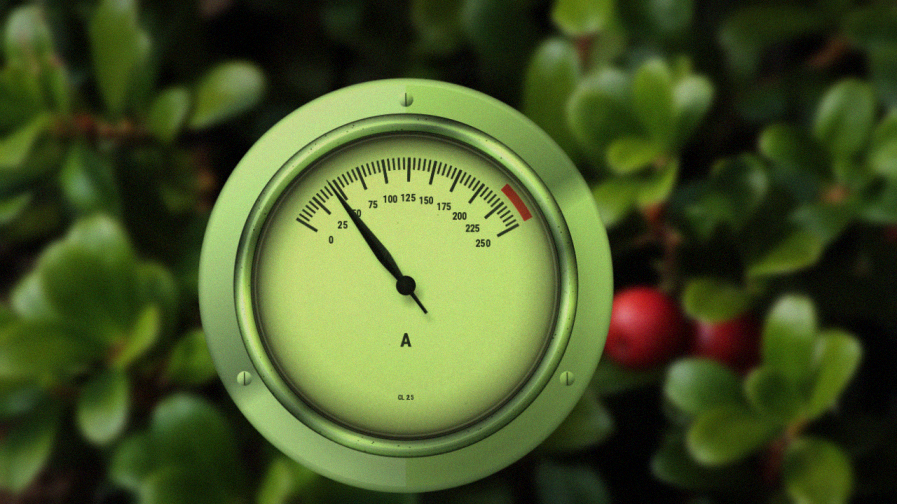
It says 45 A
